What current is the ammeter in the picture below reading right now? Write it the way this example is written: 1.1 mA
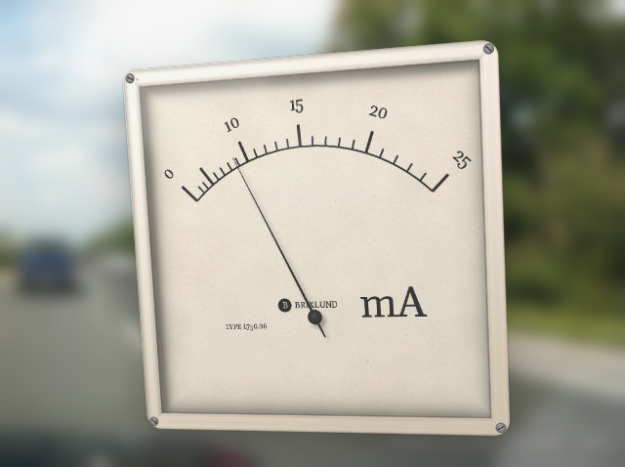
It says 9 mA
